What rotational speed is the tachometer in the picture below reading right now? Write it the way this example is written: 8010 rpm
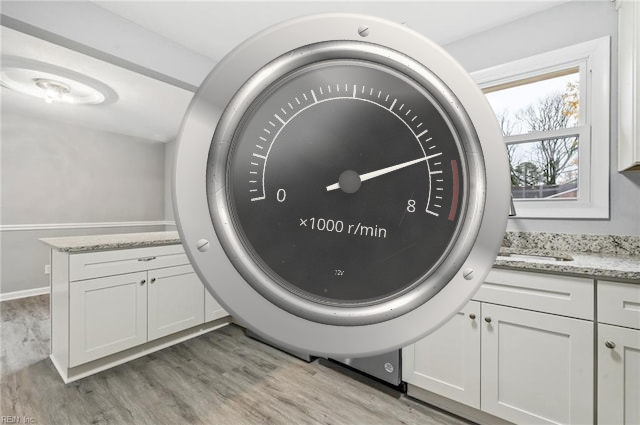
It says 6600 rpm
